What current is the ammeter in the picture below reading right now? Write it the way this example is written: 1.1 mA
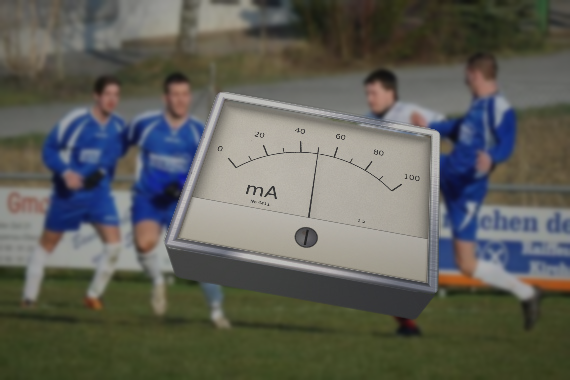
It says 50 mA
